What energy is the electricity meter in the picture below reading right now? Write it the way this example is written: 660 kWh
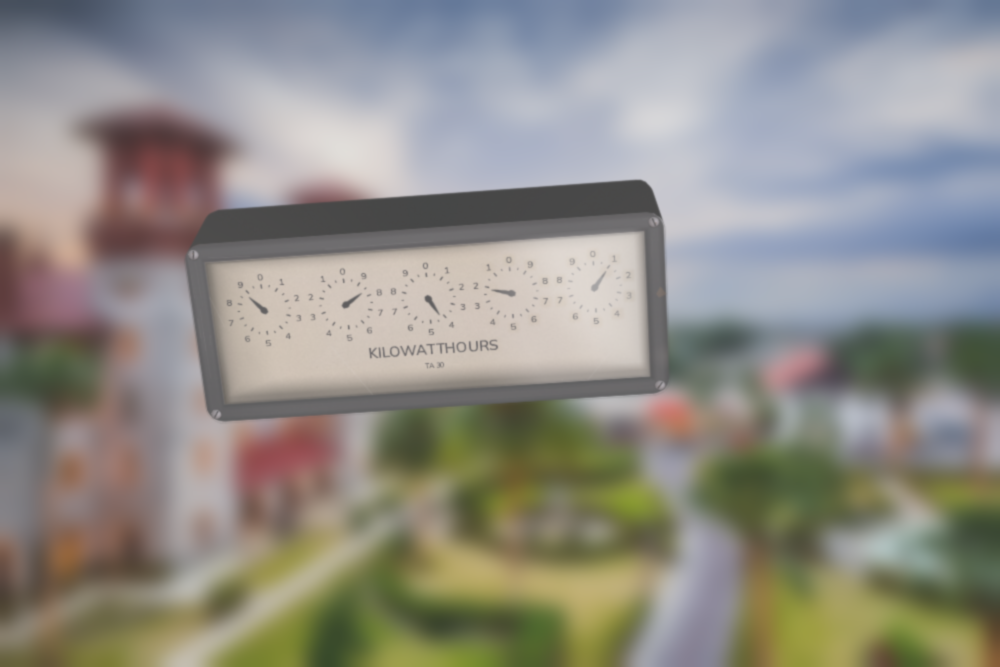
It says 88421 kWh
